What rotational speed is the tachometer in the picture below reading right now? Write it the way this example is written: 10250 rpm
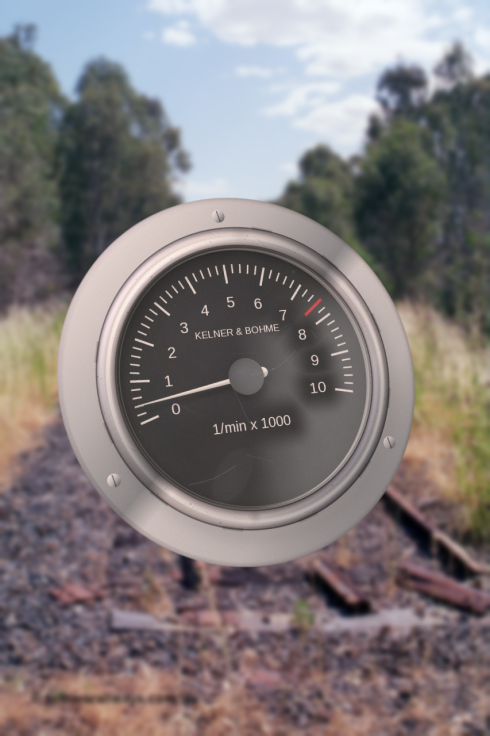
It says 400 rpm
